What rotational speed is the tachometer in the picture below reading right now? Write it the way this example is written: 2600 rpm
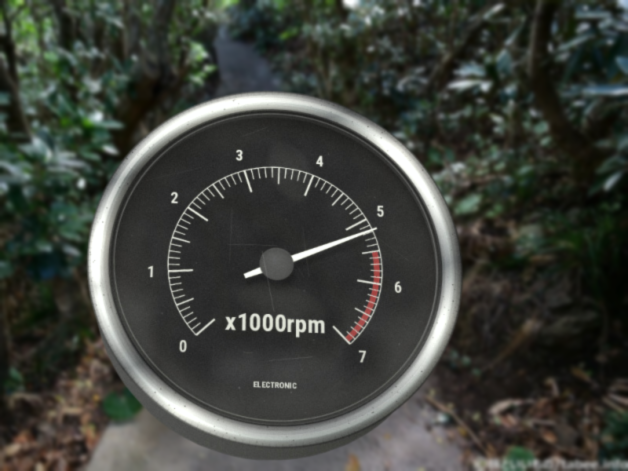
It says 5200 rpm
